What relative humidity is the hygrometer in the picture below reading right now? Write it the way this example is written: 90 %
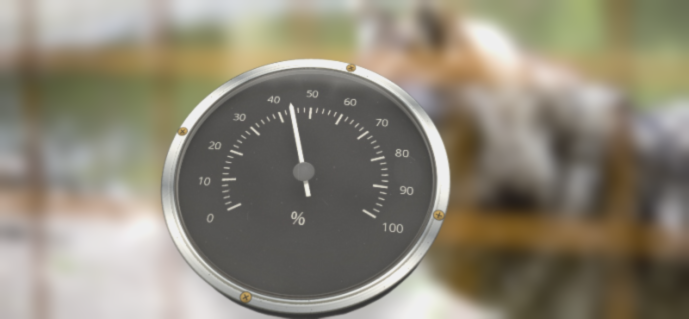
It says 44 %
